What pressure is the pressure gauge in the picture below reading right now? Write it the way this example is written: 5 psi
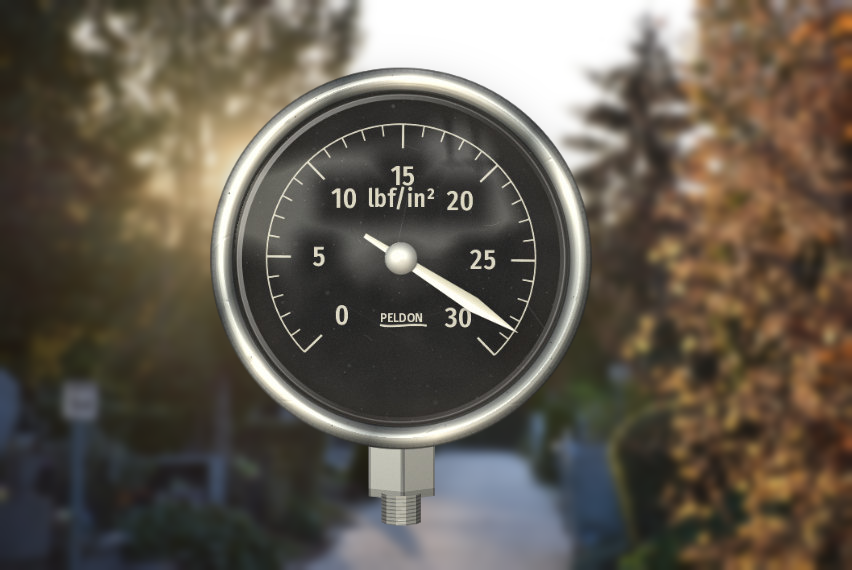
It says 28.5 psi
